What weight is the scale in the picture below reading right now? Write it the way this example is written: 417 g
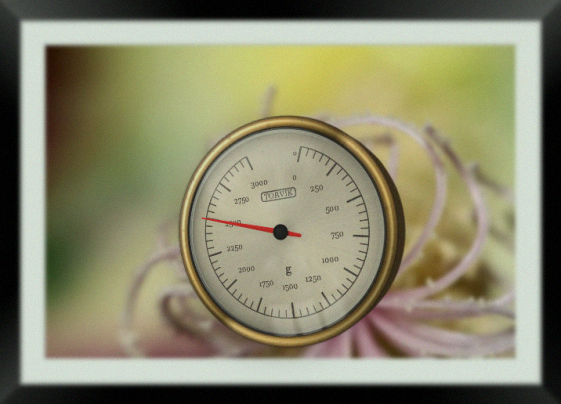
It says 2500 g
